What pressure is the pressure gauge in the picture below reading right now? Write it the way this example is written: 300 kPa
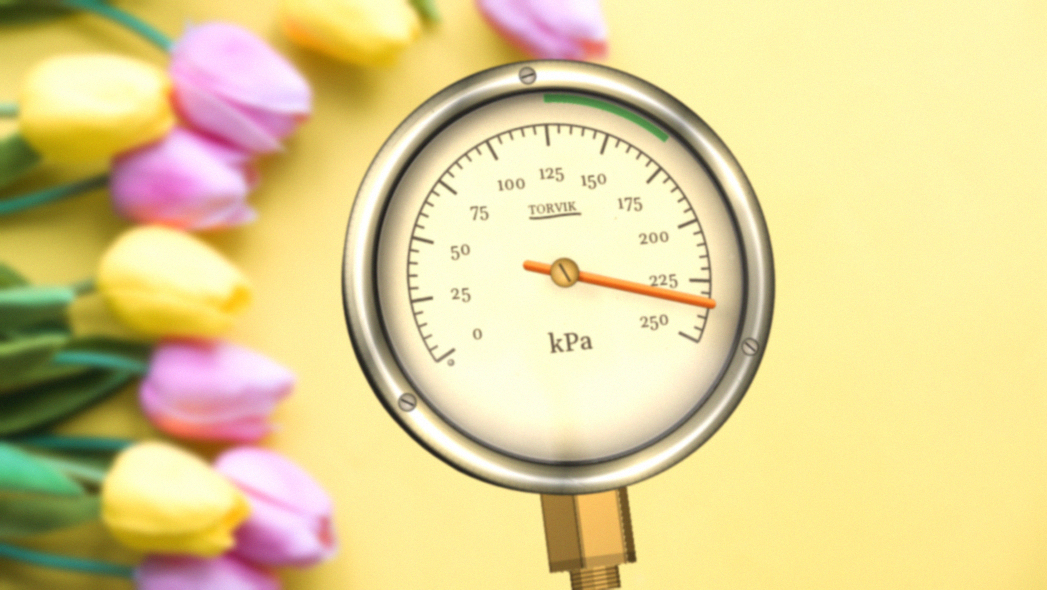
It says 235 kPa
